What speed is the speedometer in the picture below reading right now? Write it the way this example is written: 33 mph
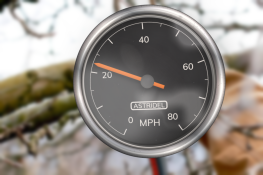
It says 22.5 mph
